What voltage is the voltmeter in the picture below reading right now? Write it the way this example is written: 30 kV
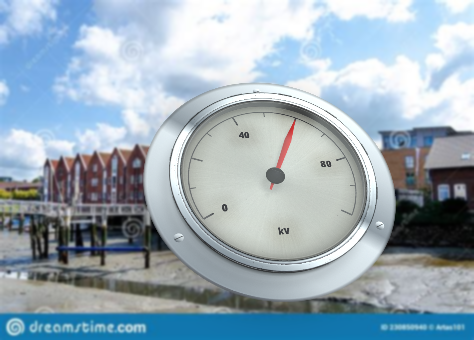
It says 60 kV
